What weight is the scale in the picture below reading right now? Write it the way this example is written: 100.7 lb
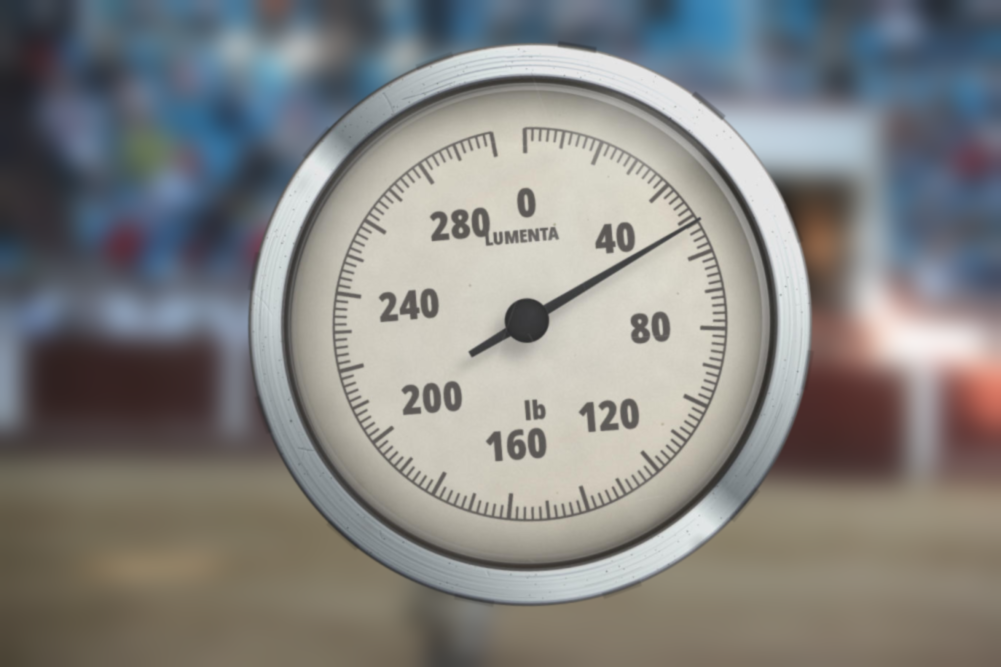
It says 52 lb
